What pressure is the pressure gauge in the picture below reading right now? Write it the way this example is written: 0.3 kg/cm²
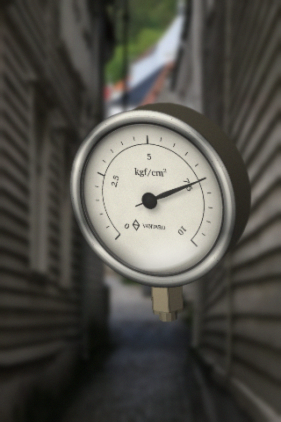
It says 7.5 kg/cm²
